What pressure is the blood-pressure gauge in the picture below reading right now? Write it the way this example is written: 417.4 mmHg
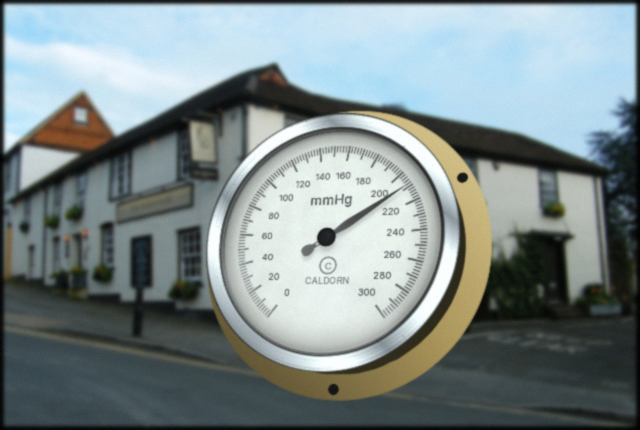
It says 210 mmHg
